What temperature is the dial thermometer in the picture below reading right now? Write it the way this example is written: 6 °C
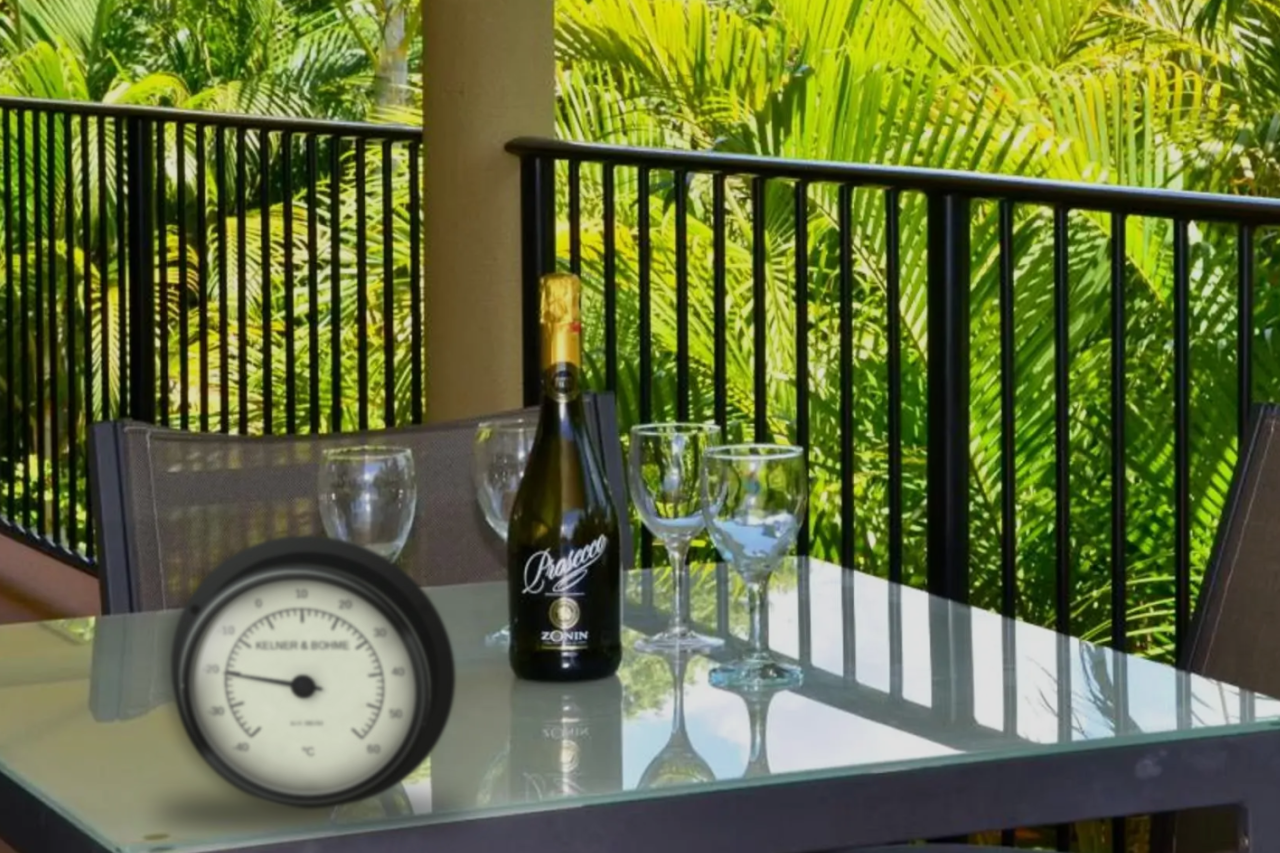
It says -20 °C
